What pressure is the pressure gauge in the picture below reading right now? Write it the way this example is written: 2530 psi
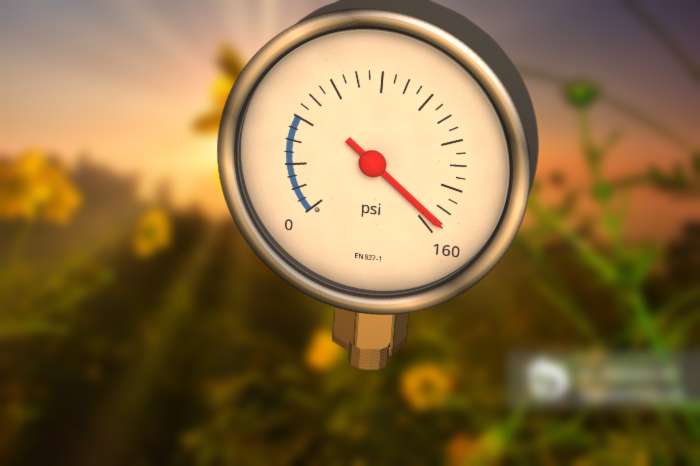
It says 155 psi
